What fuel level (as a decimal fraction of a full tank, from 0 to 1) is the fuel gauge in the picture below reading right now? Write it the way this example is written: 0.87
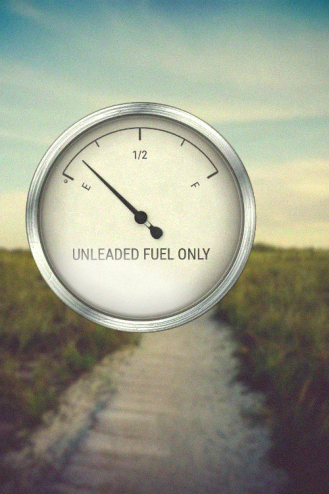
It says 0.125
